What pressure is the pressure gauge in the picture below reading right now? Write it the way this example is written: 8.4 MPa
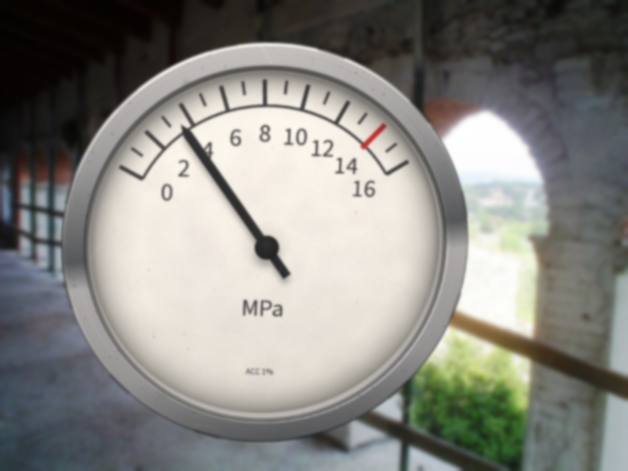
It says 3.5 MPa
